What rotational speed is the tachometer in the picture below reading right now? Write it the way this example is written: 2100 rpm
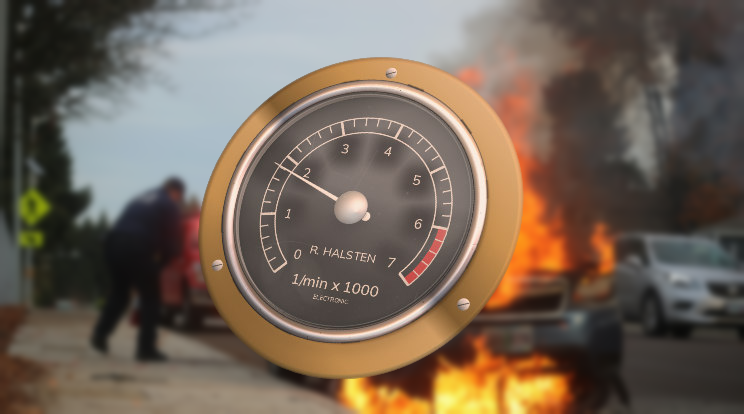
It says 1800 rpm
